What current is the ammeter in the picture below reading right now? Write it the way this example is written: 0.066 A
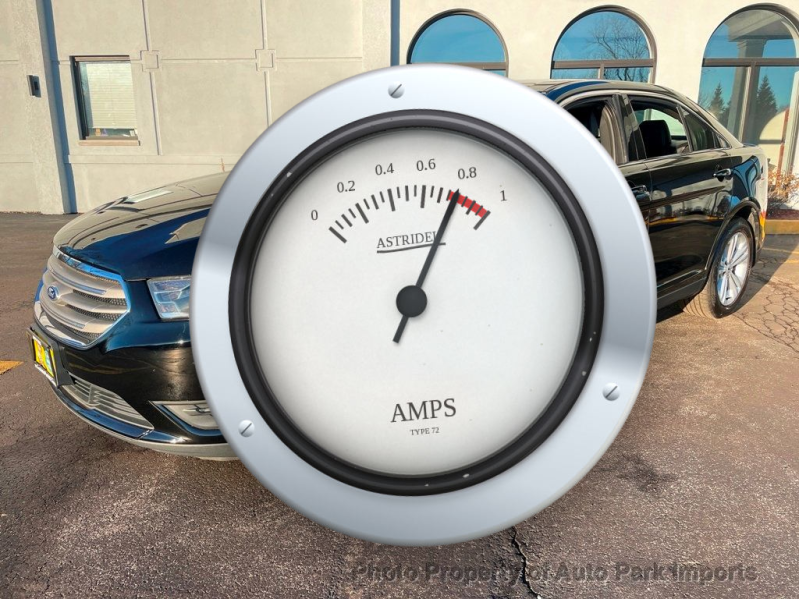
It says 0.8 A
